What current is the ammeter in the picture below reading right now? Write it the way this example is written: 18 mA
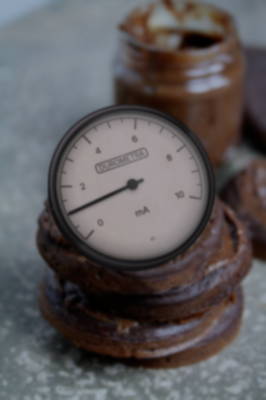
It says 1 mA
